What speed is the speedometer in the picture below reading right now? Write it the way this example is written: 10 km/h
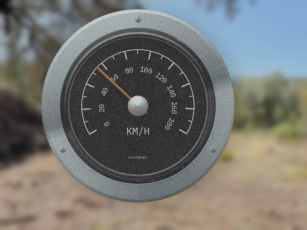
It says 55 km/h
